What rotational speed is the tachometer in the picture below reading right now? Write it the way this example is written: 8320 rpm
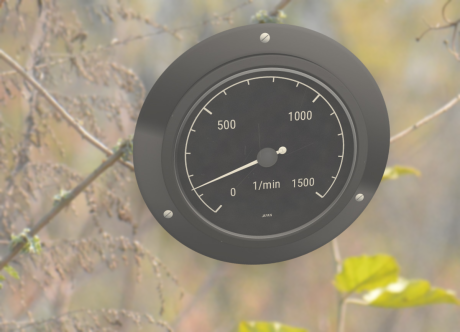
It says 150 rpm
